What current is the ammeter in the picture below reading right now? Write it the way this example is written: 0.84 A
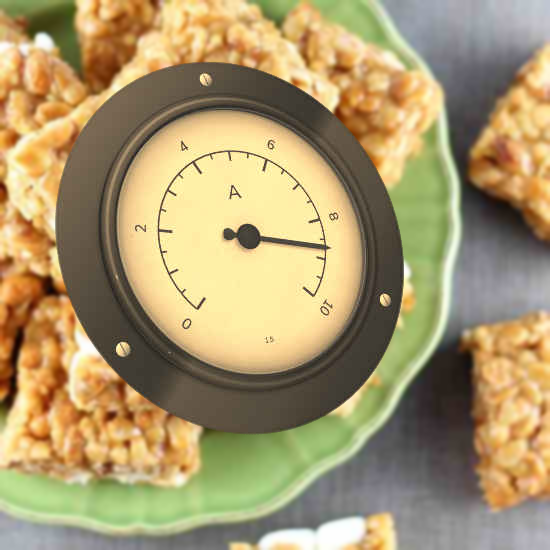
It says 8.75 A
